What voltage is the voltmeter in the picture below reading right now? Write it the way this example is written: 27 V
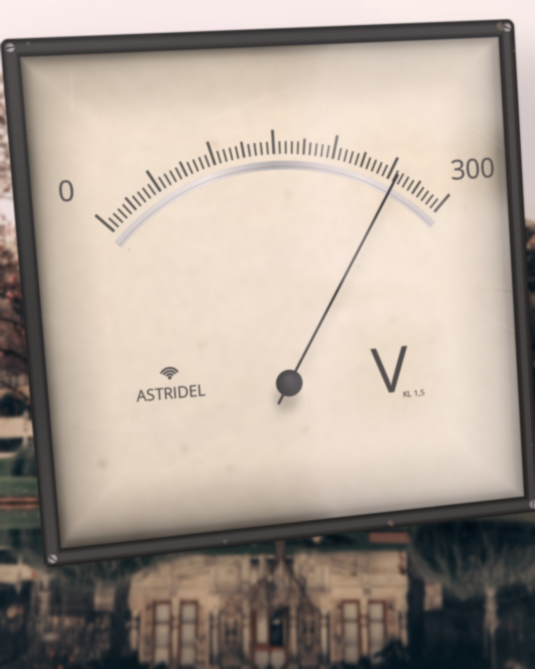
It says 255 V
